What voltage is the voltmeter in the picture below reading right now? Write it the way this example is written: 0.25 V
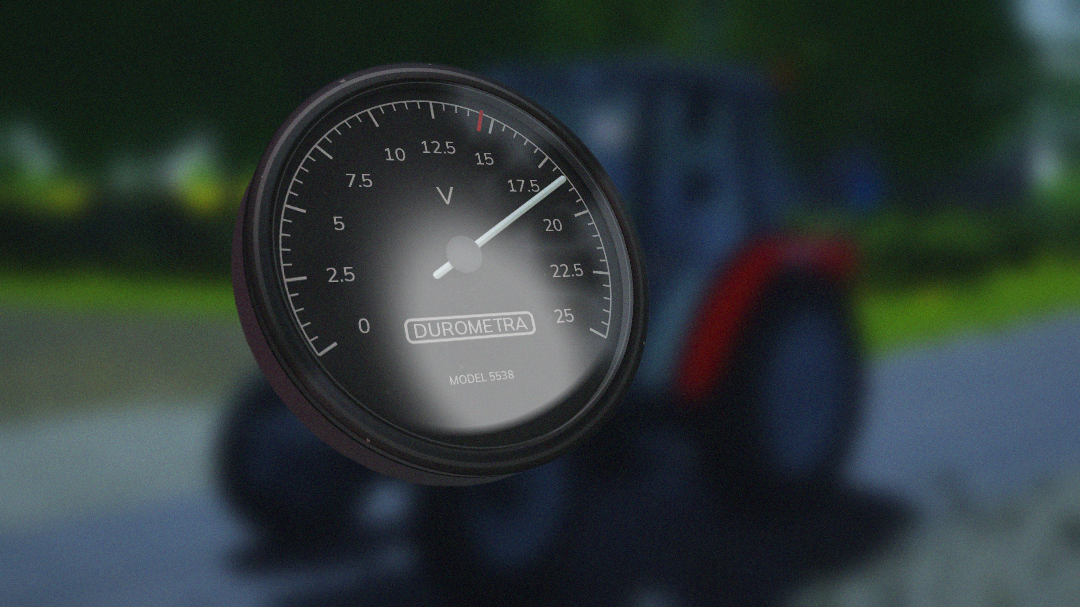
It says 18.5 V
